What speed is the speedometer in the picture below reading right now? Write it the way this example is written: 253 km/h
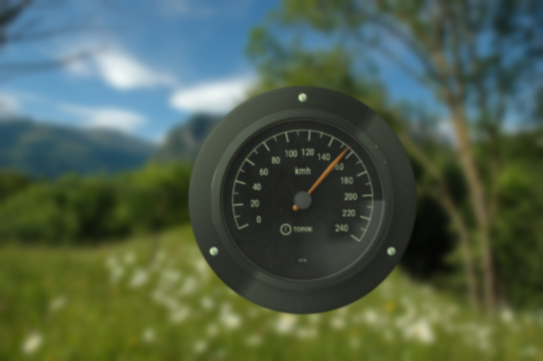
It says 155 km/h
